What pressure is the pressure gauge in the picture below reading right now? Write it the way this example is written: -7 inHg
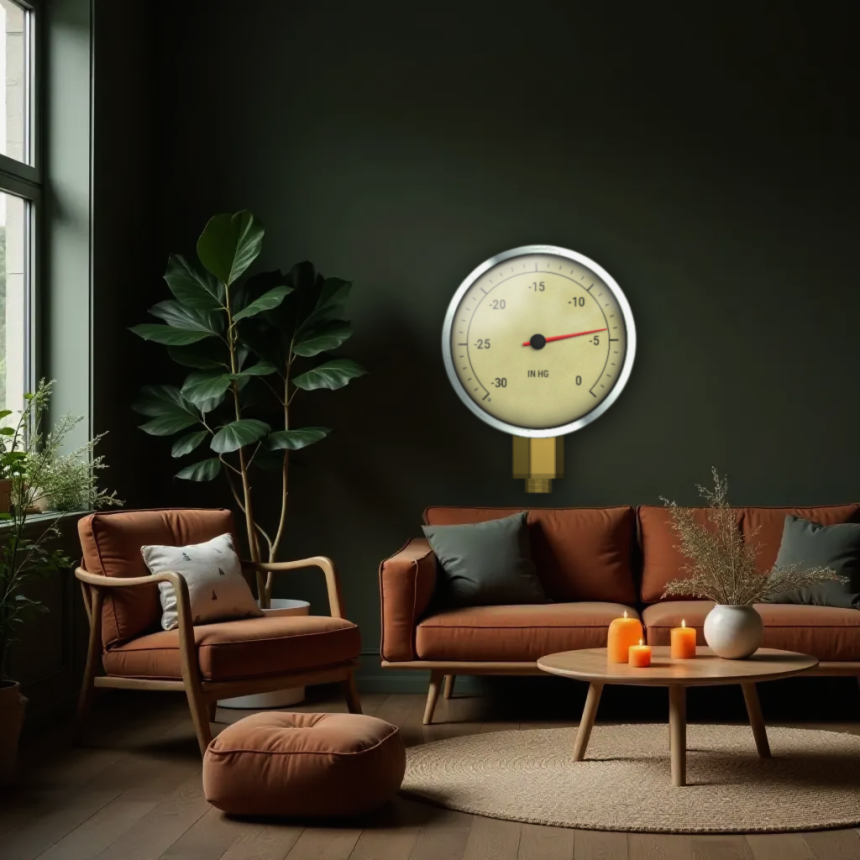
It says -6 inHg
